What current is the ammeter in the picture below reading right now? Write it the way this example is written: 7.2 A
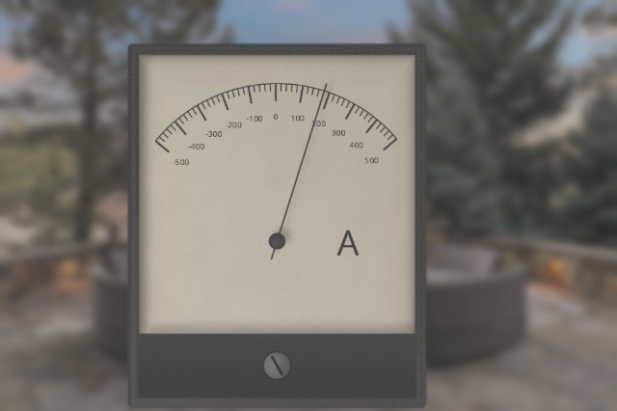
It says 180 A
